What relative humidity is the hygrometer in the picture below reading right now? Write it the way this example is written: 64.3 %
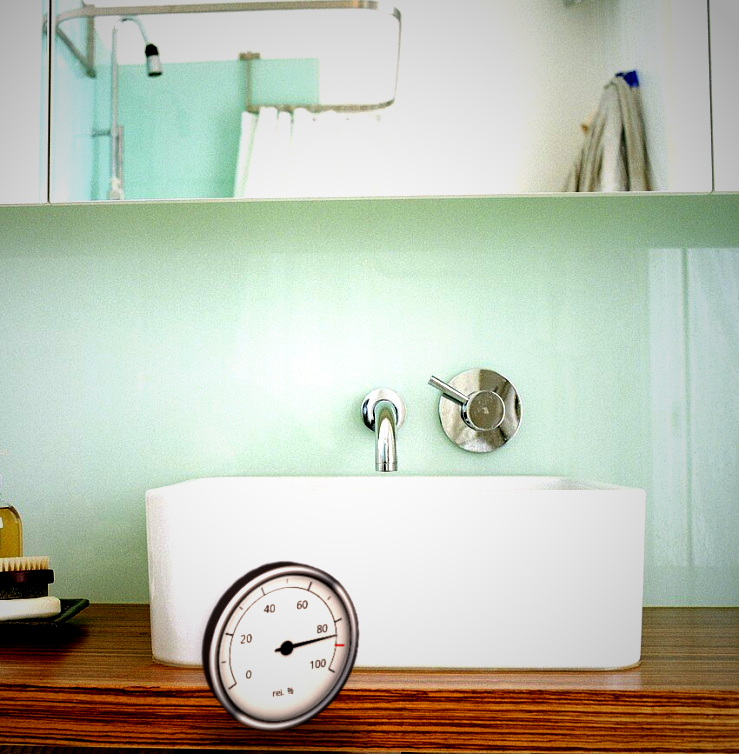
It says 85 %
